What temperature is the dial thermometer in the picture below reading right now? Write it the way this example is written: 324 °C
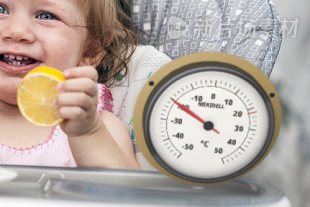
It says -20 °C
